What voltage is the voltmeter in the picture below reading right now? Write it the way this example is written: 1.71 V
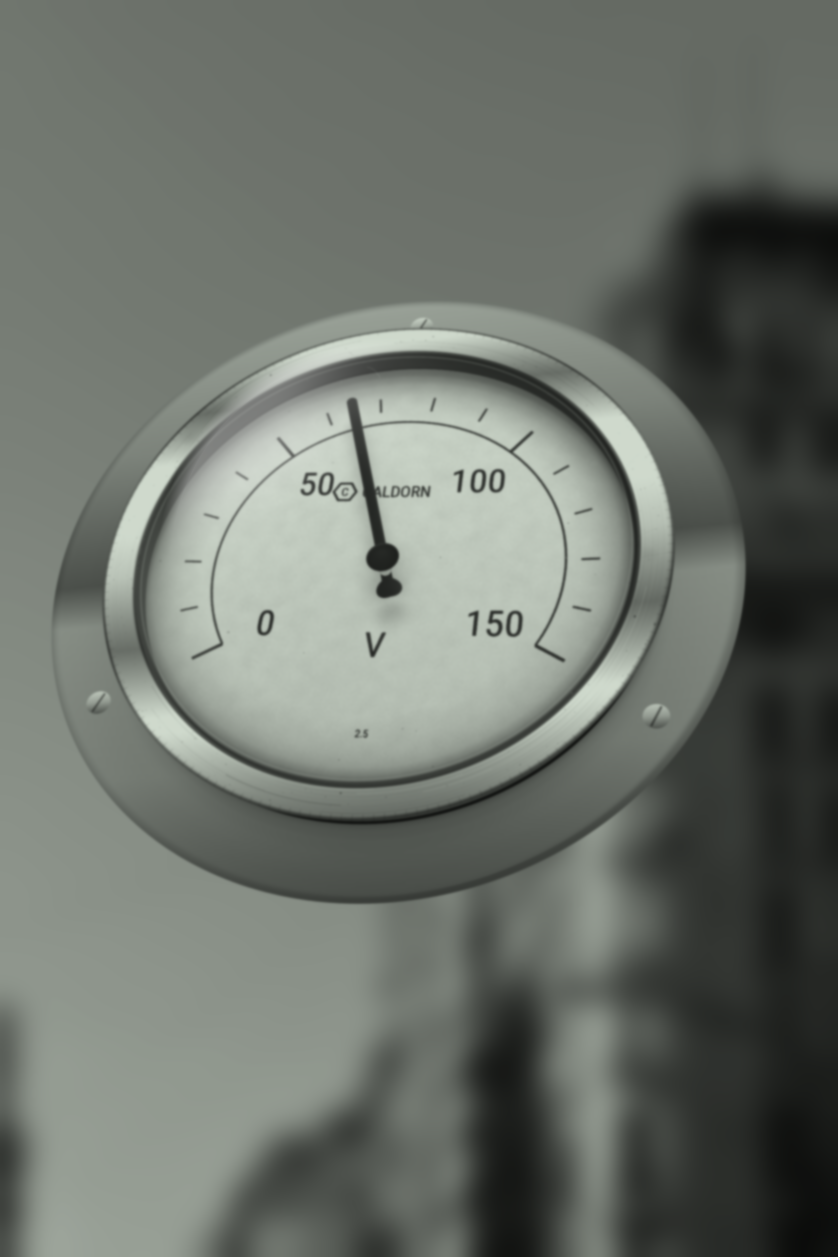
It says 65 V
